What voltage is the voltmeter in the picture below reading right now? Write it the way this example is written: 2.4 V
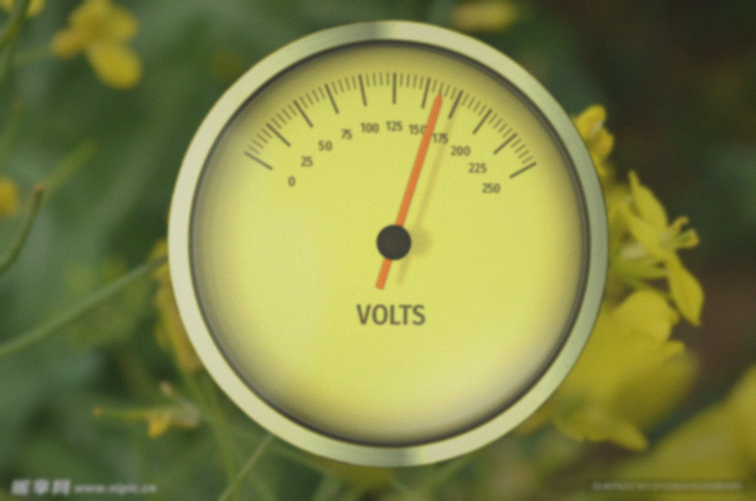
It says 160 V
